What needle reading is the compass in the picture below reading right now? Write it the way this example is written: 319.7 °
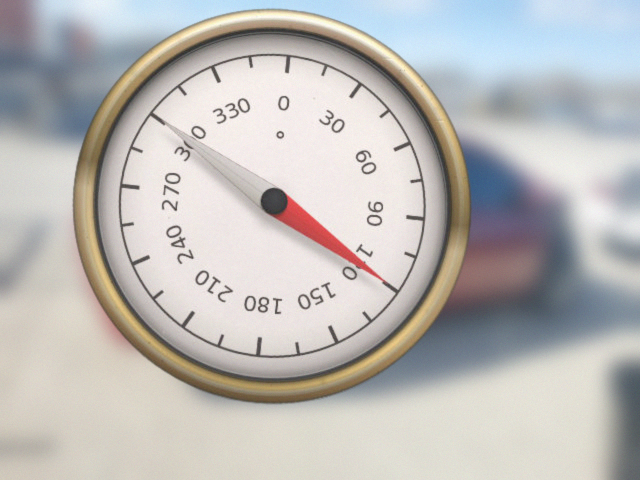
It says 120 °
